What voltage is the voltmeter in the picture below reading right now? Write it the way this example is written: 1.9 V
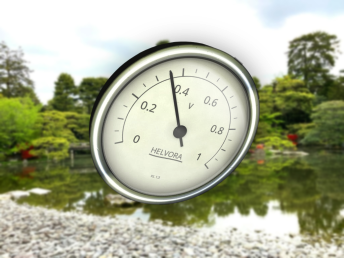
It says 0.35 V
